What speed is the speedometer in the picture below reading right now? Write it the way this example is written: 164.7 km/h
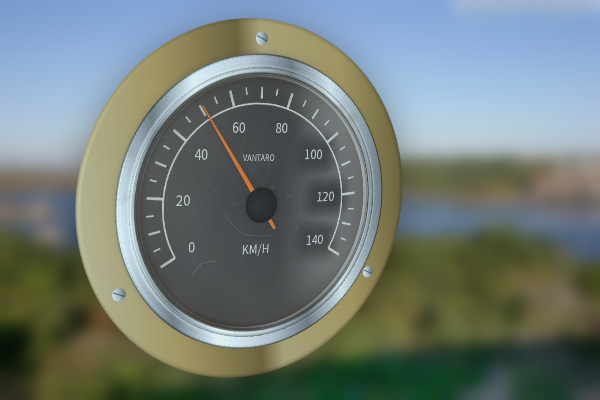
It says 50 km/h
